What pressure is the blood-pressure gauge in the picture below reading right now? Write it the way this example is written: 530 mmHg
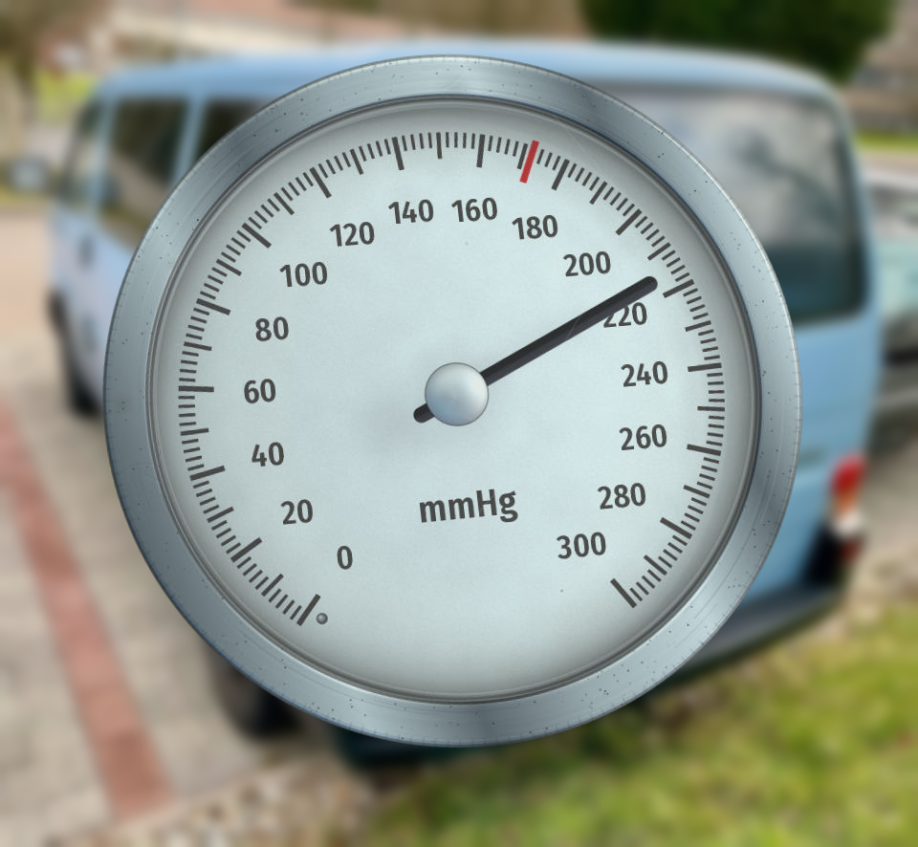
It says 216 mmHg
